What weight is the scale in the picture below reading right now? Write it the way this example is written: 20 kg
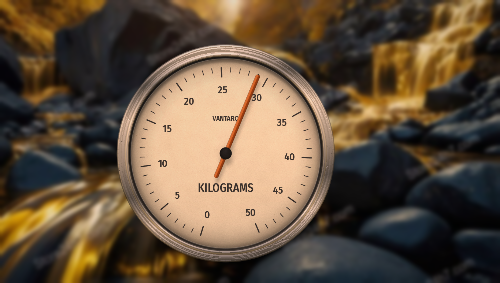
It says 29 kg
